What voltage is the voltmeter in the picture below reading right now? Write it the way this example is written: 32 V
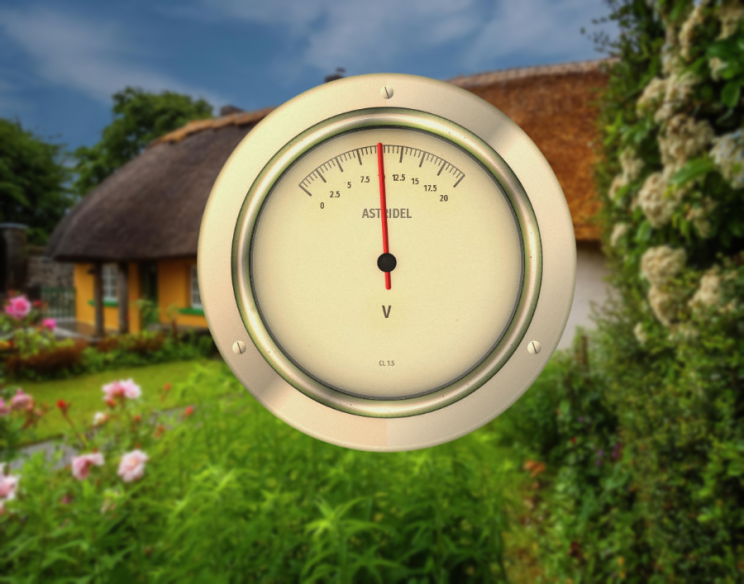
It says 10 V
